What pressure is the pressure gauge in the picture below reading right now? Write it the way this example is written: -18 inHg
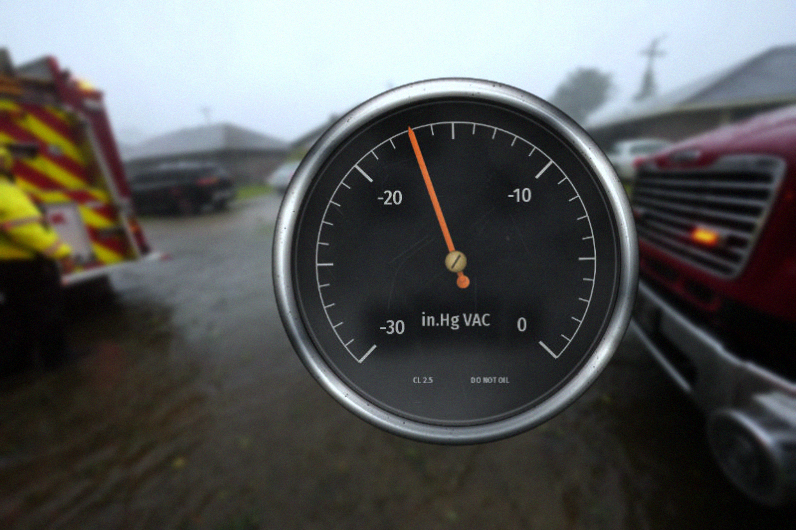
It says -17 inHg
